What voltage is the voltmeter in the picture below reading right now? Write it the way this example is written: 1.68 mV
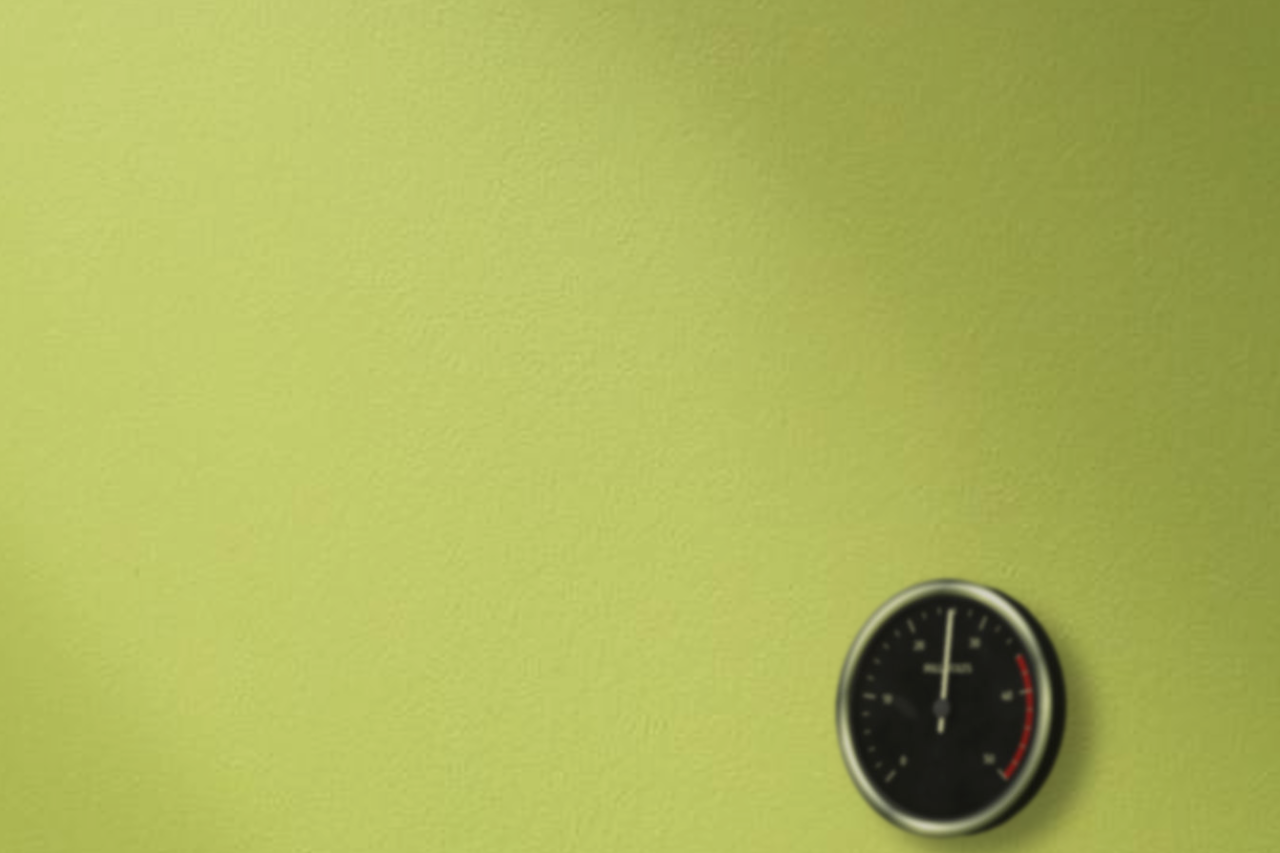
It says 26 mV
